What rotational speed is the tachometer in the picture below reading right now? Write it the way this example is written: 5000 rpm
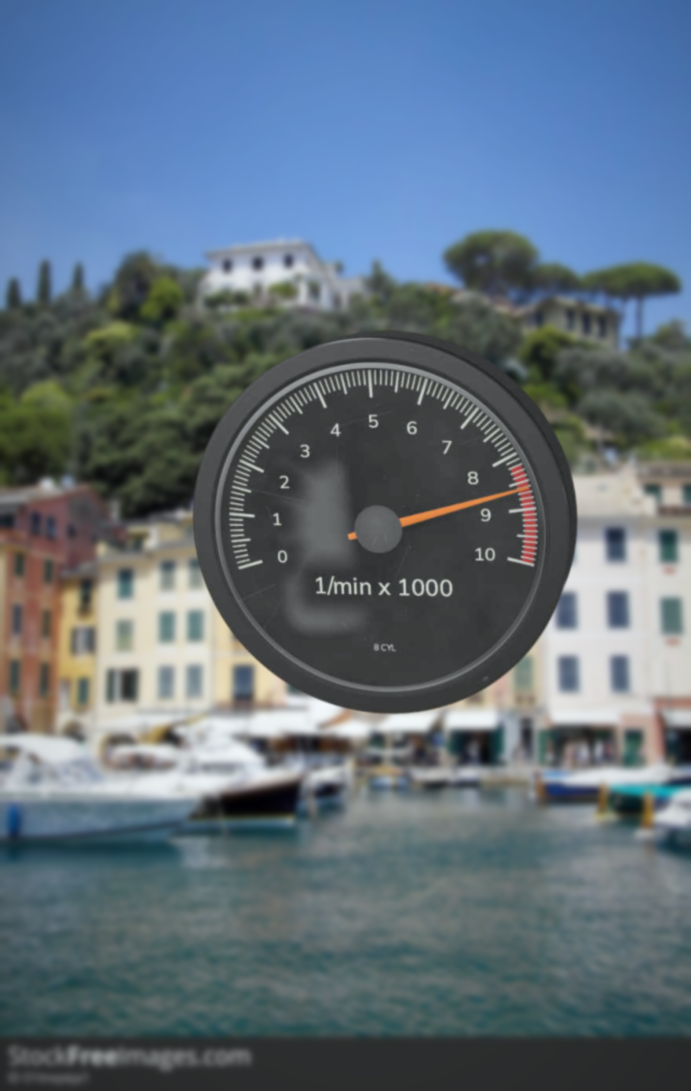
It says 8600 rpm
